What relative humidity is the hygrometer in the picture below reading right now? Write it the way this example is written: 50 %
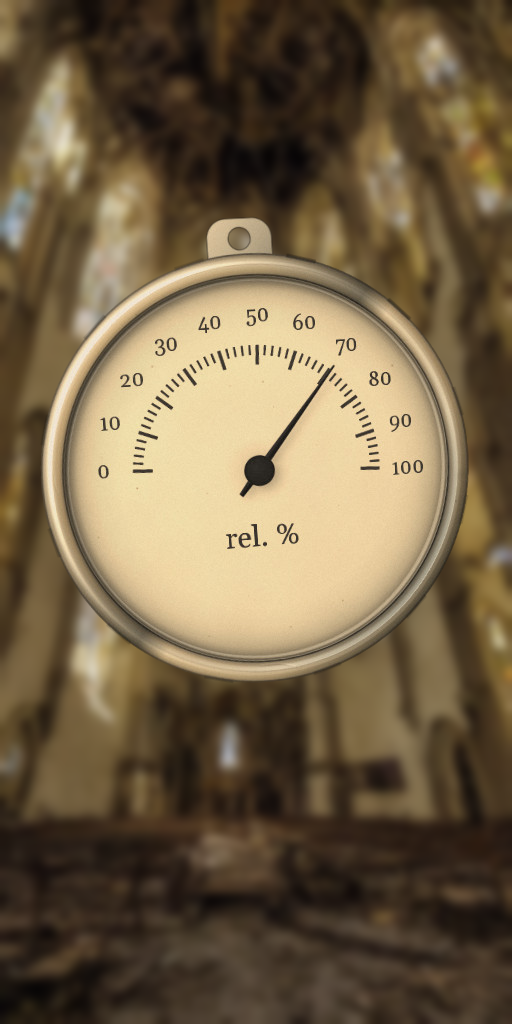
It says 70 %
